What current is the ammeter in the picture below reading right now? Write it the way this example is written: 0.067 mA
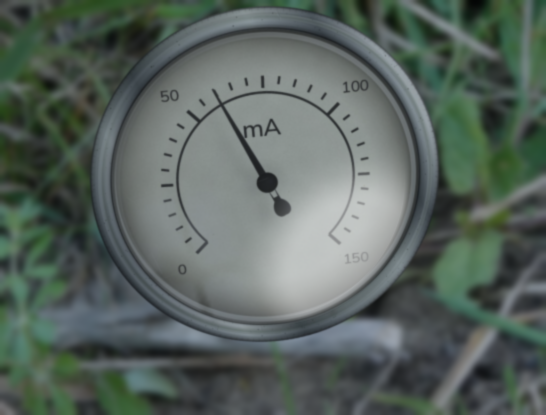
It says 60 mA
